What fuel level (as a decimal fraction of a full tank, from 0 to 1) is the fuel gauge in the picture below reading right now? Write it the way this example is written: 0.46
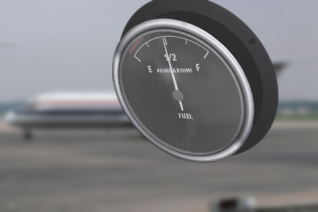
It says 0.5
